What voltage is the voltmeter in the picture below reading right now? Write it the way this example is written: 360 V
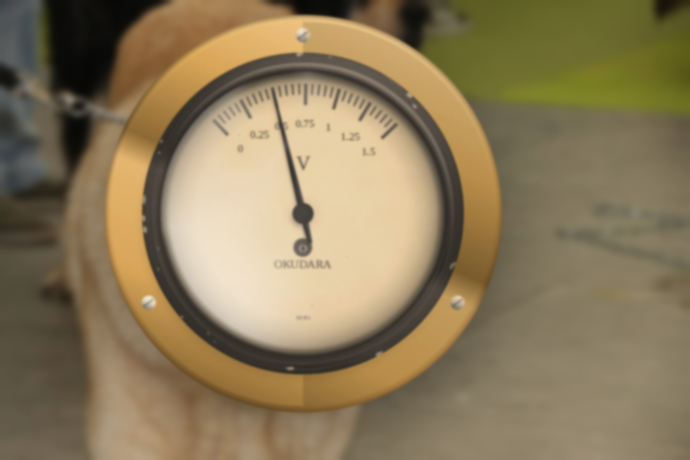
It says 0.5 V
